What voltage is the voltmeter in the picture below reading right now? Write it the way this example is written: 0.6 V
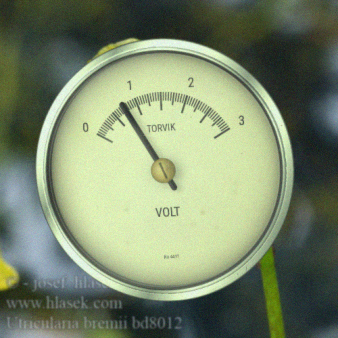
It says 0.75 V
